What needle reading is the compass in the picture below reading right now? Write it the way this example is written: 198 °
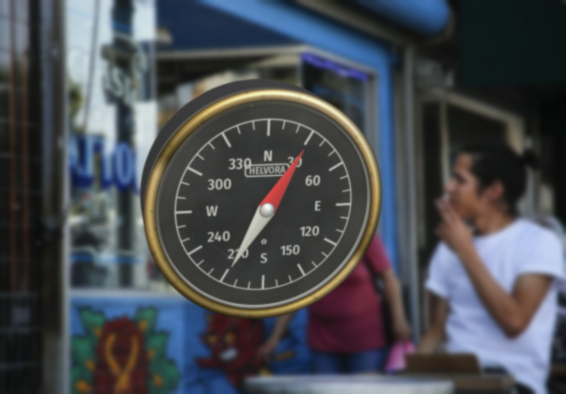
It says 30 °
